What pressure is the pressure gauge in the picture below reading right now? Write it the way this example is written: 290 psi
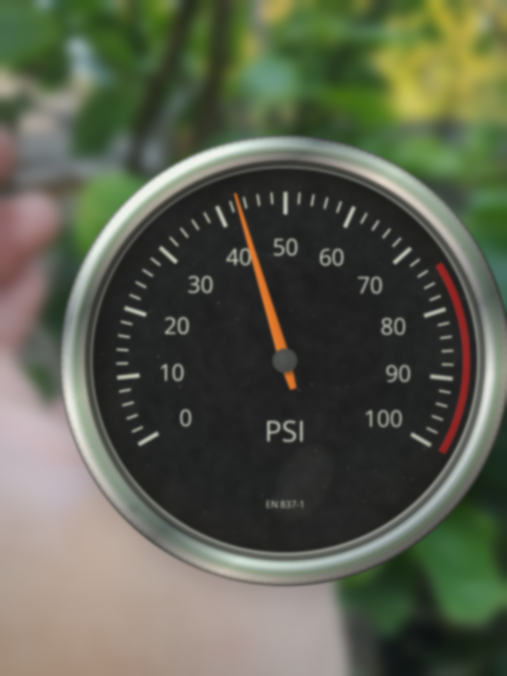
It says 43 psi
